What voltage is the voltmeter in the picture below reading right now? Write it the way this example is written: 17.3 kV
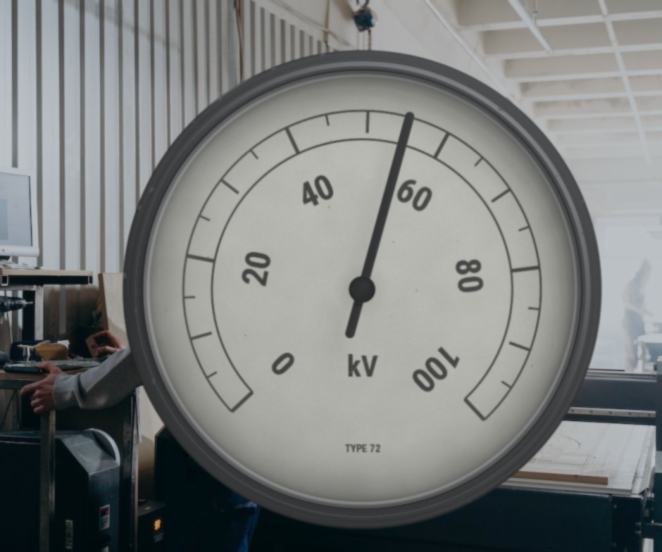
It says 55 kV
